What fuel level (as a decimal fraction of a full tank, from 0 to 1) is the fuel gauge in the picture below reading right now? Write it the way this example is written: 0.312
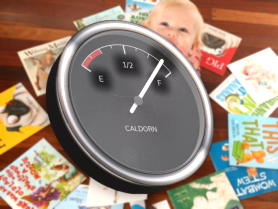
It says 0.875
